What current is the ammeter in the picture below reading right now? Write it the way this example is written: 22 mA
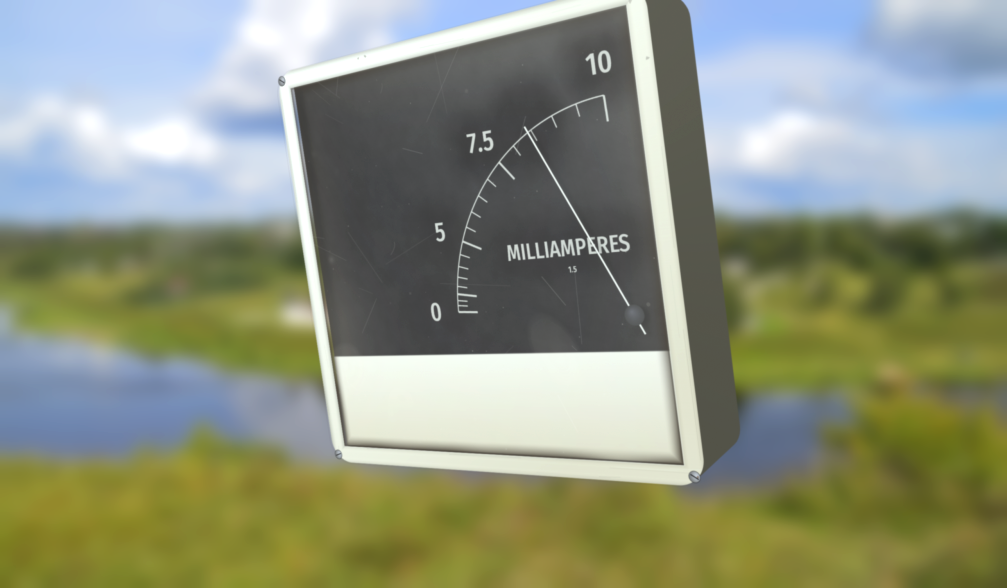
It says 8.5 mA
